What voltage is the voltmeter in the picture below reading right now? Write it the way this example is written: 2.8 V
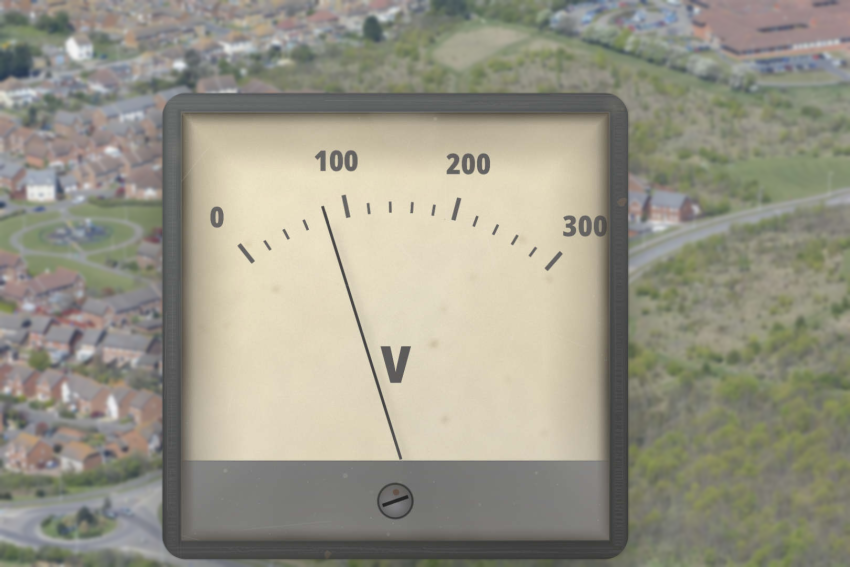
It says 80 V
